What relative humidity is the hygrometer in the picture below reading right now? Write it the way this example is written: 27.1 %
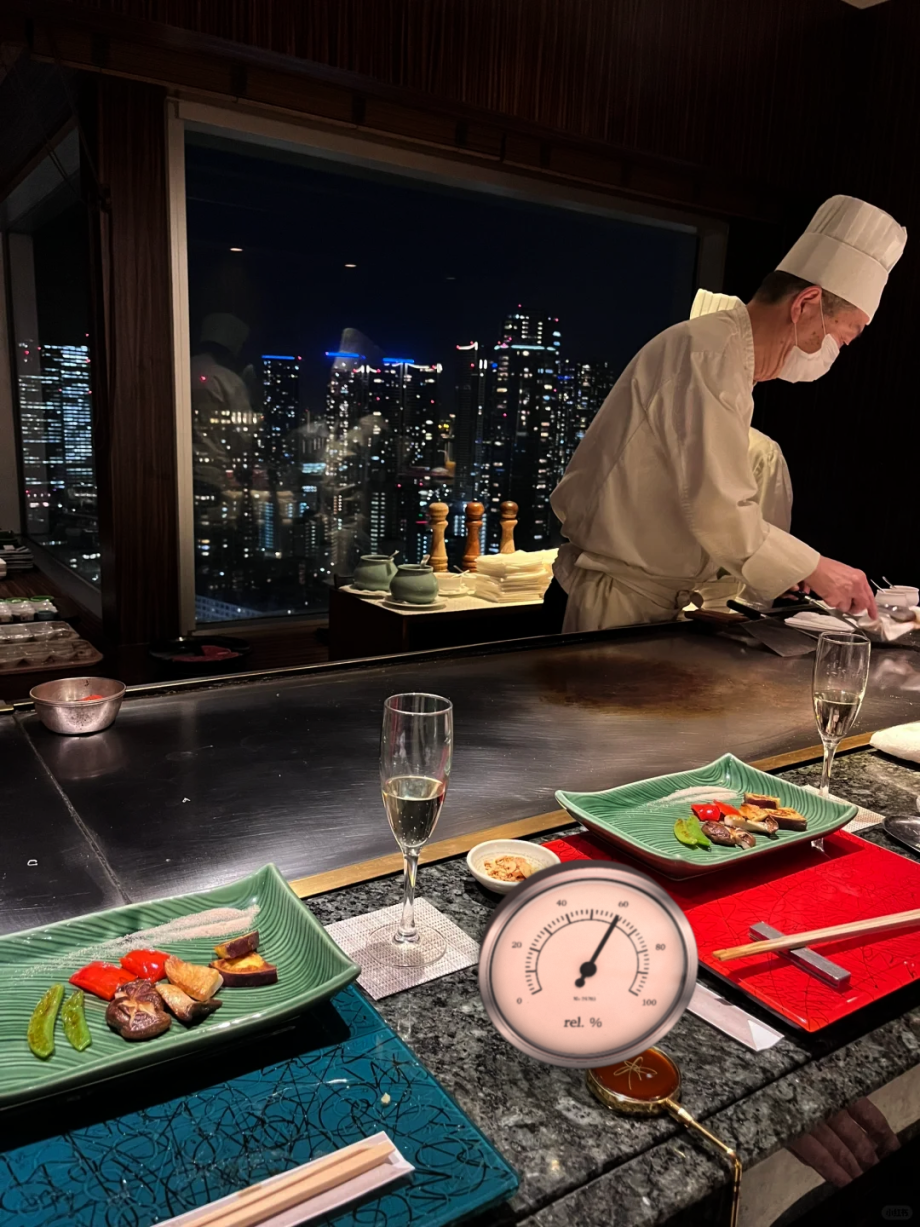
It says 60 %
